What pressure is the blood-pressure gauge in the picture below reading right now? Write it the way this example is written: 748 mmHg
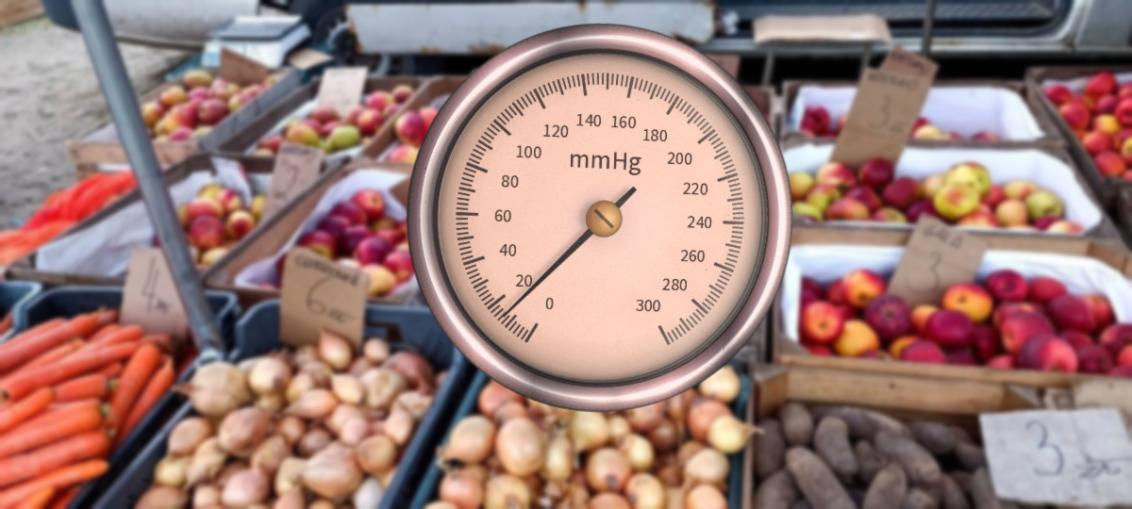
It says 14 mmHg
